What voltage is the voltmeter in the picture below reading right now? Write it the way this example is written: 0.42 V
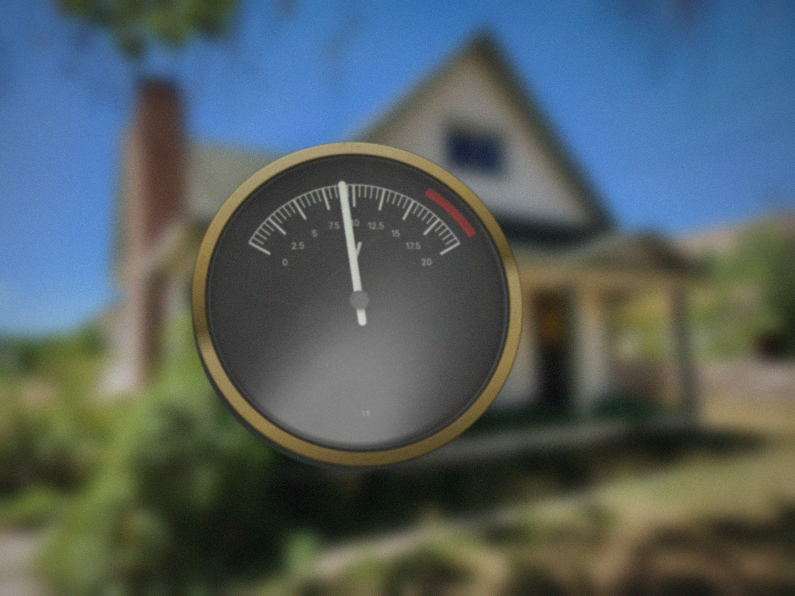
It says 9 V
